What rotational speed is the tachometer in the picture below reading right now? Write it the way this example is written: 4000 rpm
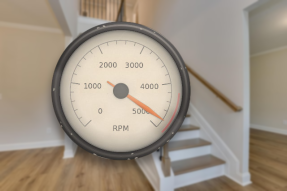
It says 4800 rpm
